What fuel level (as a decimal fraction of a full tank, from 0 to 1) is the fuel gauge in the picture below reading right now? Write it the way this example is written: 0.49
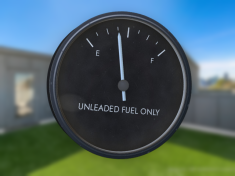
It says 0.375
